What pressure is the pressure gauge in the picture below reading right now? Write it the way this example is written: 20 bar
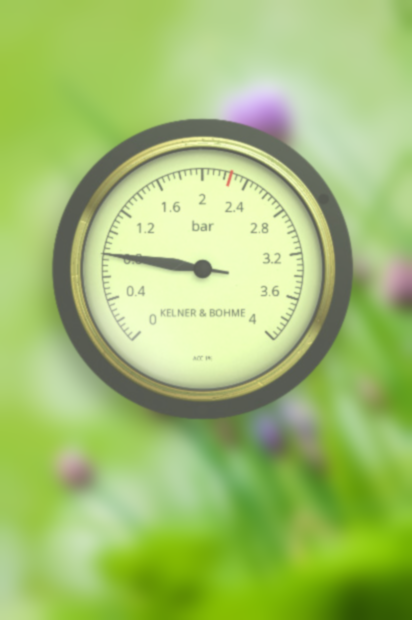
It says 0.8 bar
